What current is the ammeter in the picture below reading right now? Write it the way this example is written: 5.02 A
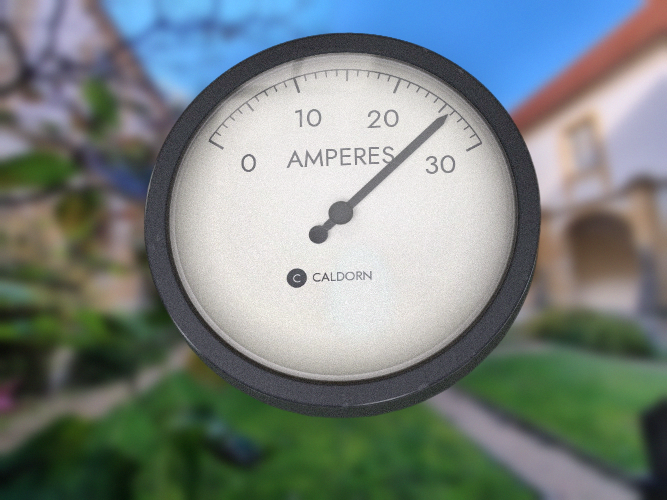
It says 26 A
